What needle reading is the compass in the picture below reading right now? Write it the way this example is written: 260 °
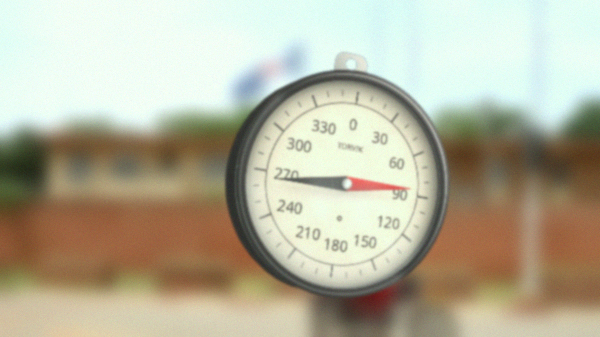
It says 85 °
